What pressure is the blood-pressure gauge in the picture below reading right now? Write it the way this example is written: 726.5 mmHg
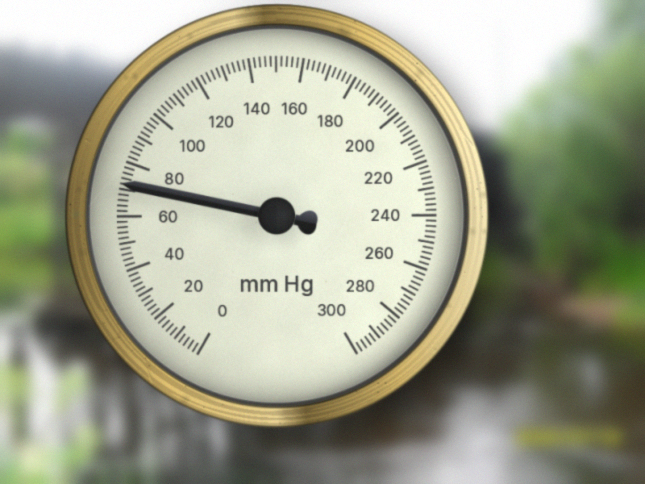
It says 72 mmHg
